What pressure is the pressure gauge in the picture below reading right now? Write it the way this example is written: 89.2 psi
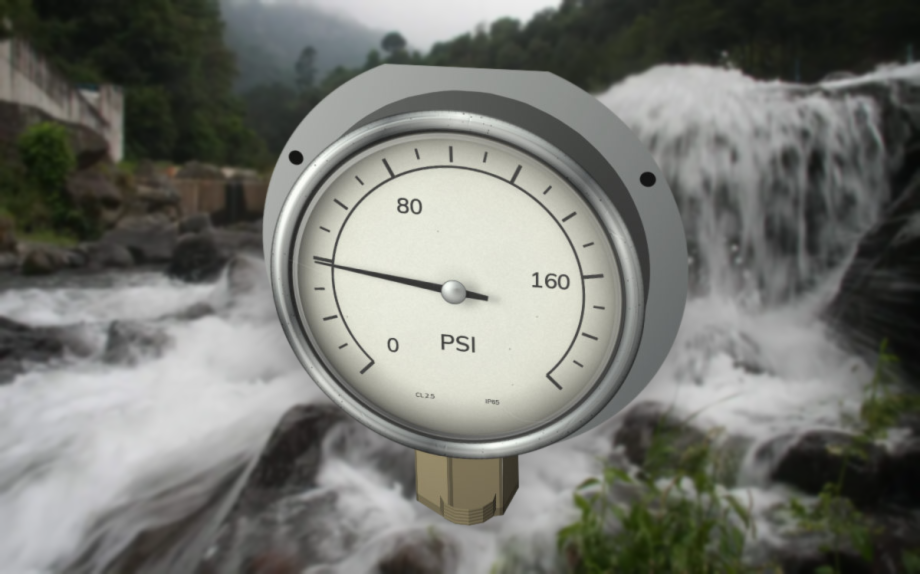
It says 40 psi
